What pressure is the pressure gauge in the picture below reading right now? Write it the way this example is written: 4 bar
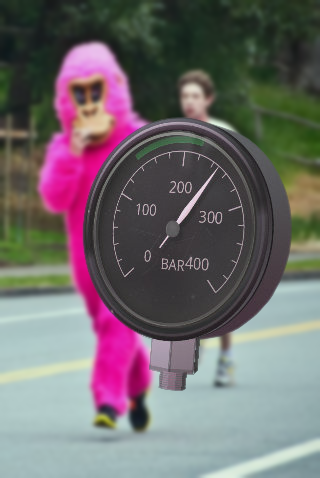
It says 250 bar
